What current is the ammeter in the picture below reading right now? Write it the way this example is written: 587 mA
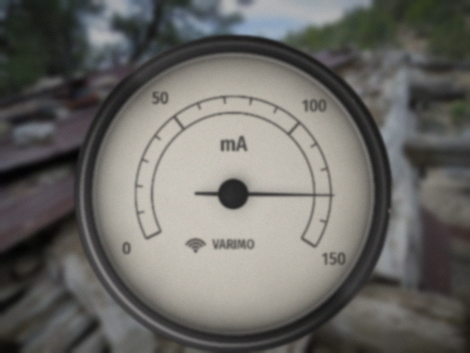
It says 130 mA
